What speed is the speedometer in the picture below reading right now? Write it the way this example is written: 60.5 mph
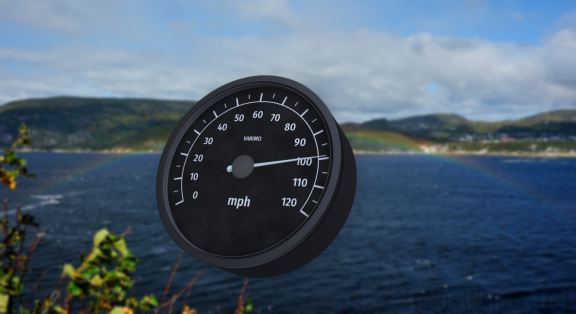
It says 100 mph
